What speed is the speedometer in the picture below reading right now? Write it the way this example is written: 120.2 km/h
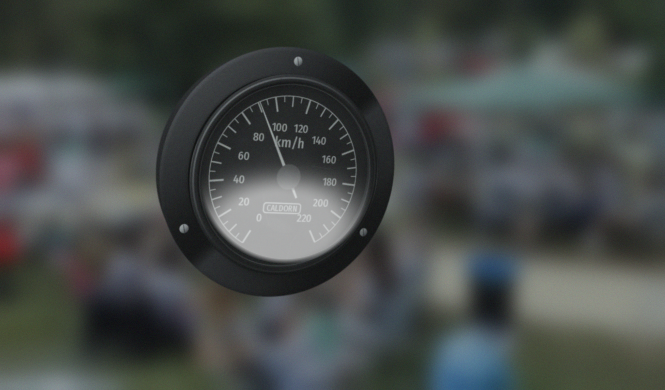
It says 90 km/h
